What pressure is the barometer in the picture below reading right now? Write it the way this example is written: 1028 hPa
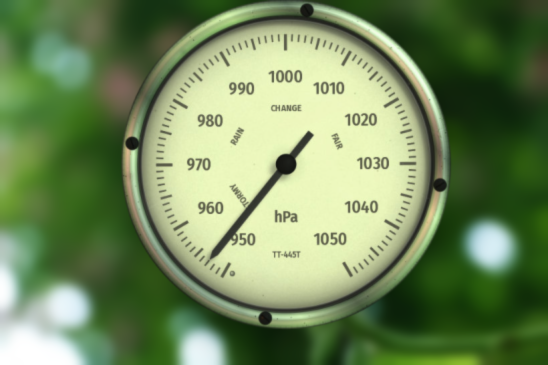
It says 953 hPa
